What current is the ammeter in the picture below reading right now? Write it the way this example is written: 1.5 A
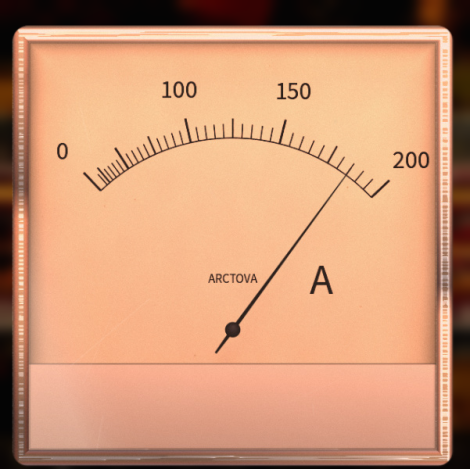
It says 185 A
